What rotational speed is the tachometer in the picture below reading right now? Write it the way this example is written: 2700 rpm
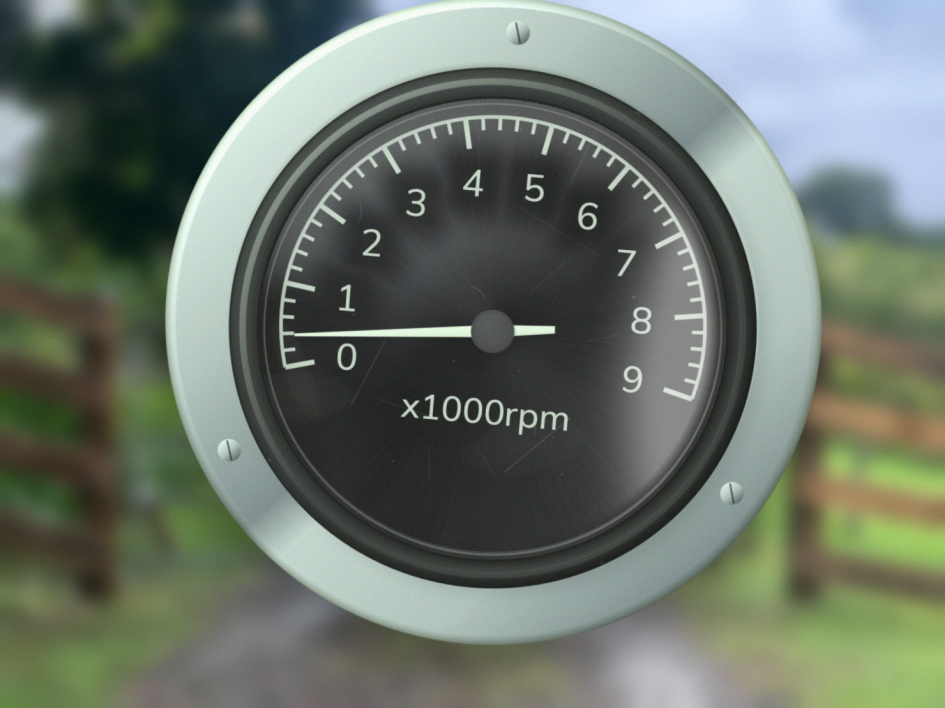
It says 400 rpm
